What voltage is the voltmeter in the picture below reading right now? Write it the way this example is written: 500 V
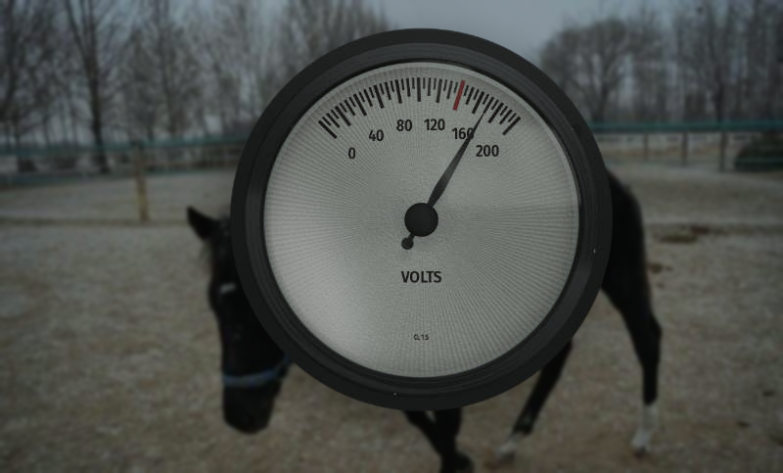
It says 170 V
